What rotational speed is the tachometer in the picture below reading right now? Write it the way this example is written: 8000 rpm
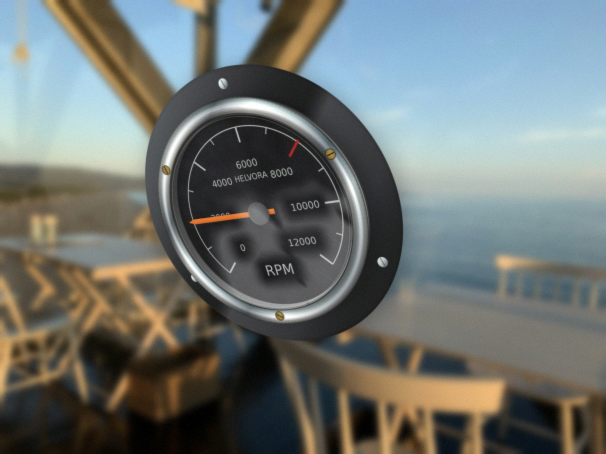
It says 2000 rpm
